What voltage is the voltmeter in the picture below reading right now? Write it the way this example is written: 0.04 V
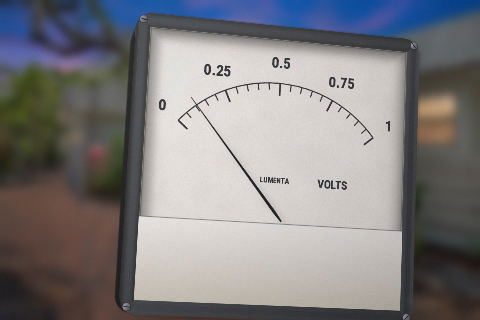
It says 0.1 V
